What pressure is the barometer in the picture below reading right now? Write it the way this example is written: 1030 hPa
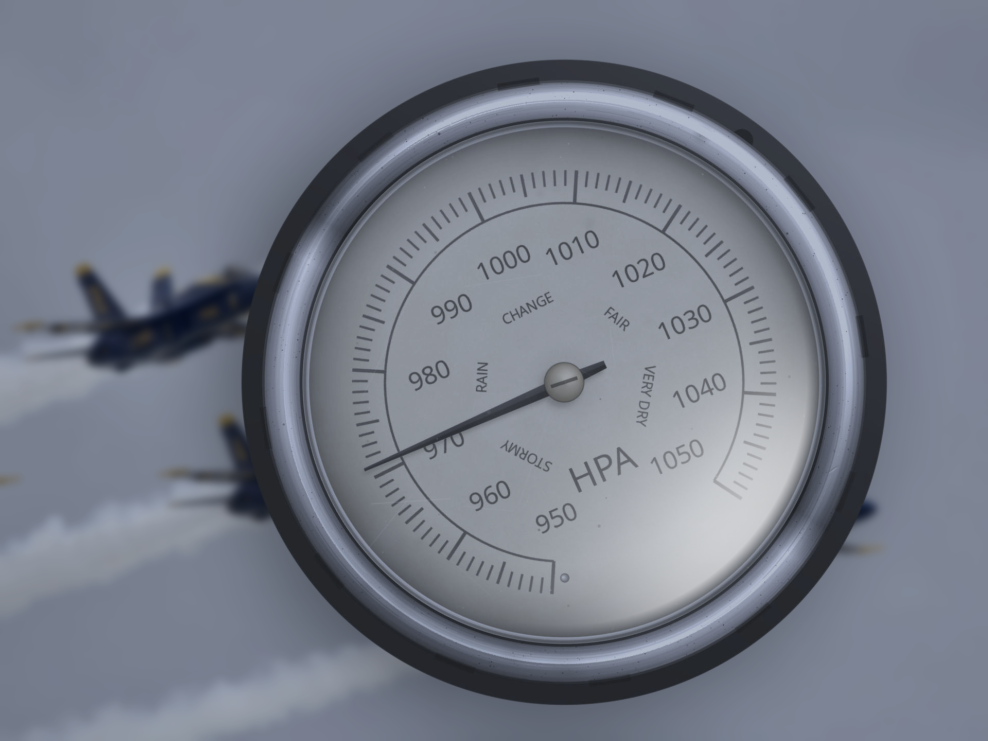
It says 971 hPa
